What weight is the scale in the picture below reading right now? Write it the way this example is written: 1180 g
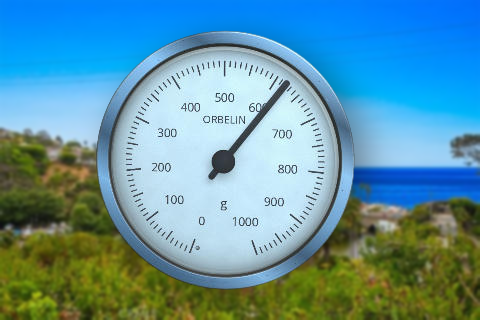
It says 620 g
